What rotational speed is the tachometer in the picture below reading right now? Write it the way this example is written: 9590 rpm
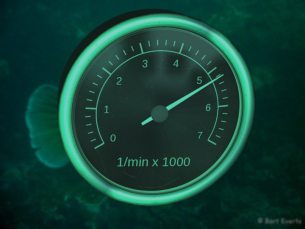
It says 5200 rpm
